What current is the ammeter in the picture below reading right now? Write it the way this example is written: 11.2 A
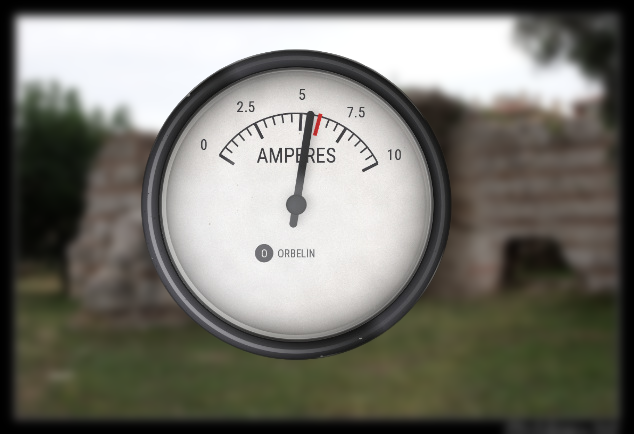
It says 5.5 A
